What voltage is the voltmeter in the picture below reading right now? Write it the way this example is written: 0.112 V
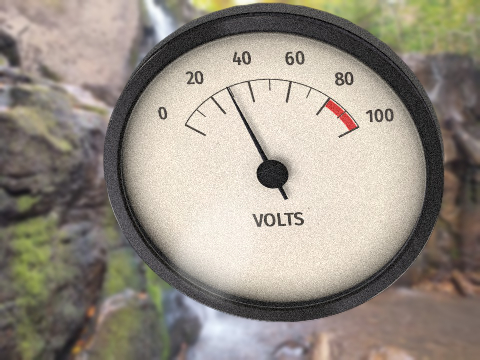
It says 30 V
